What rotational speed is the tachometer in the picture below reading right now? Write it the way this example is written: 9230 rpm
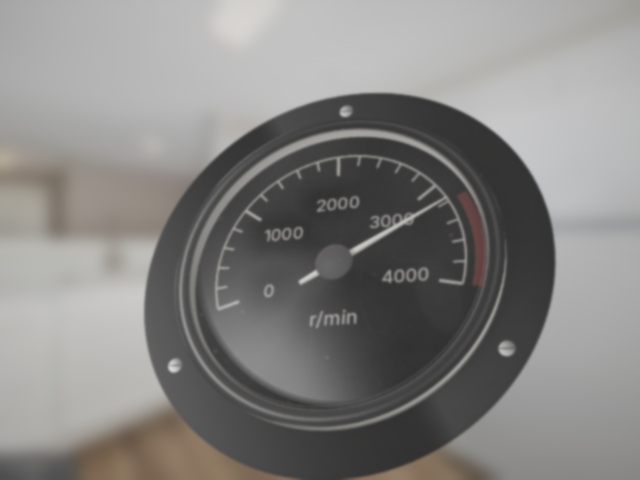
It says 3200 rpm
